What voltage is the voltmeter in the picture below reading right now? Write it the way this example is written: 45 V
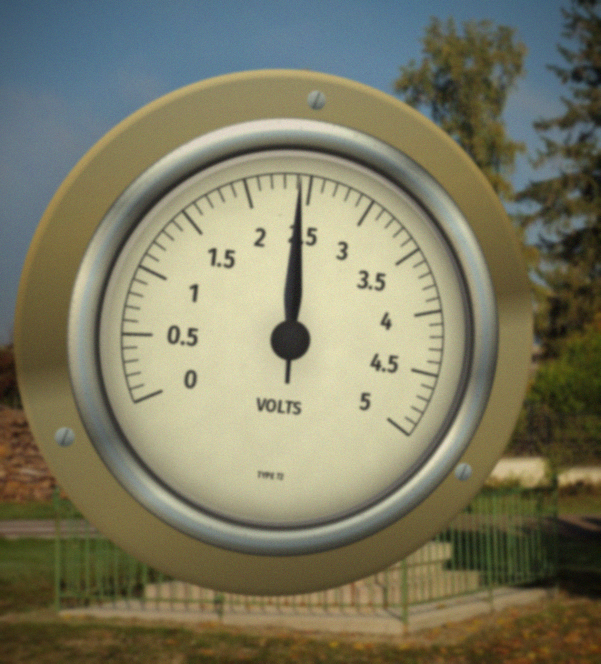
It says 2.4 V
